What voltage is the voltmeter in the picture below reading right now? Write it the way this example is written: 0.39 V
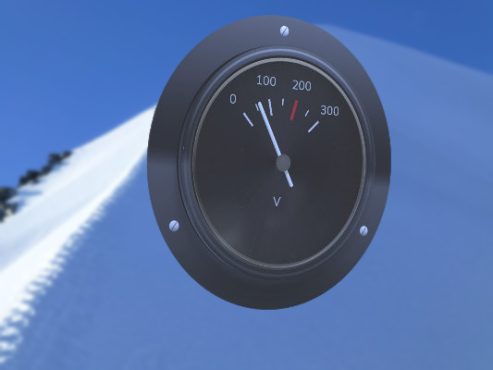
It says 50 V
